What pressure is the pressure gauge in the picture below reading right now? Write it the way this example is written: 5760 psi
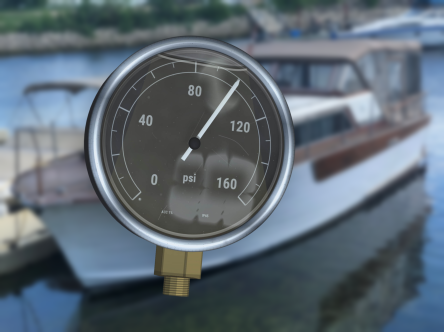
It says 100 psi
